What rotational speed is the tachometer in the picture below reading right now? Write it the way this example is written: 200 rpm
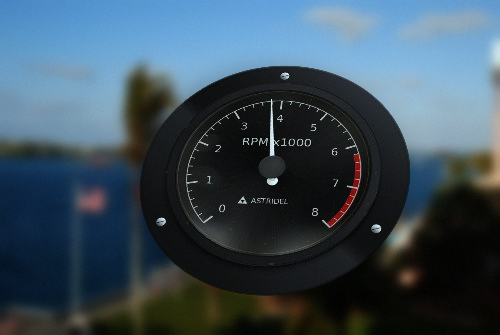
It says 3800 rpm
